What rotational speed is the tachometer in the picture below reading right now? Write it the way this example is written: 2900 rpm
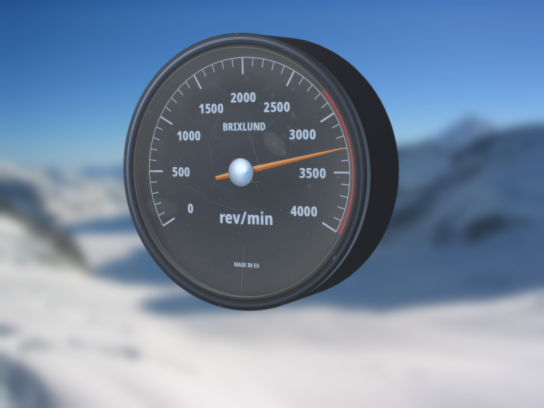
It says 3300 rpm
